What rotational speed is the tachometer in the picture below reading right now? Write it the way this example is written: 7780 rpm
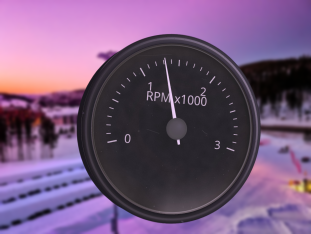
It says 1300 rpm
